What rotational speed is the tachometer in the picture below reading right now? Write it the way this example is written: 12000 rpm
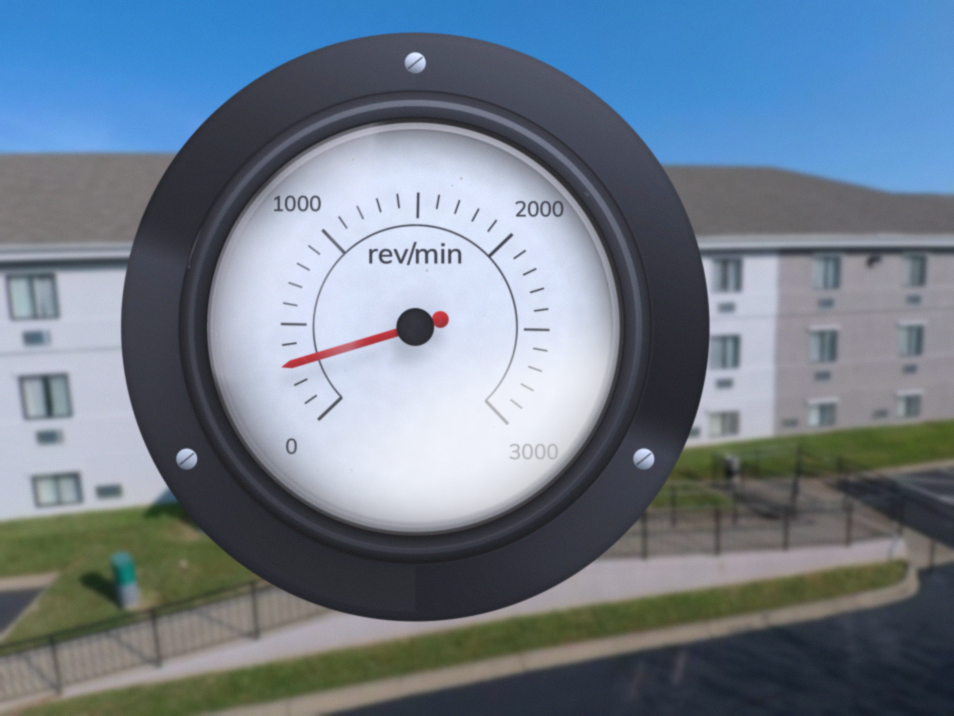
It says 300 rpm
